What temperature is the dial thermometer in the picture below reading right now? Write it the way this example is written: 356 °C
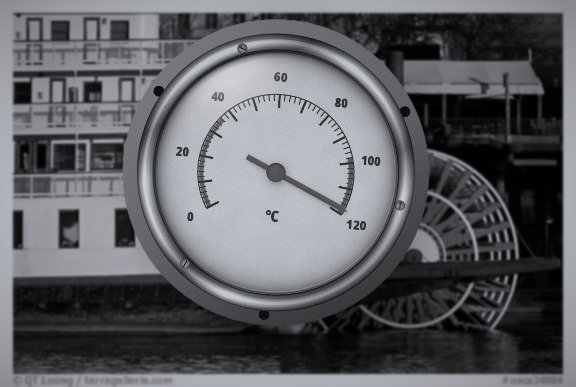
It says 118 °C
